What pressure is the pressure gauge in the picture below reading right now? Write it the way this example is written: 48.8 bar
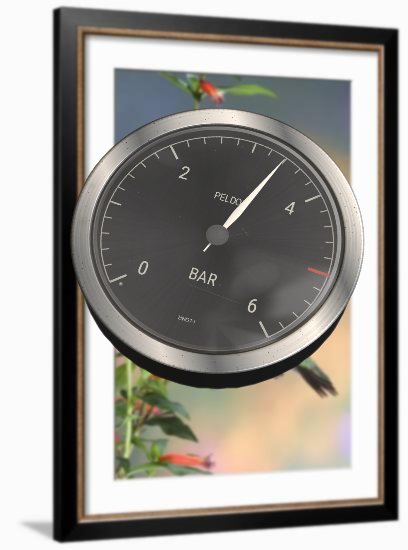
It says 3.4 bar
